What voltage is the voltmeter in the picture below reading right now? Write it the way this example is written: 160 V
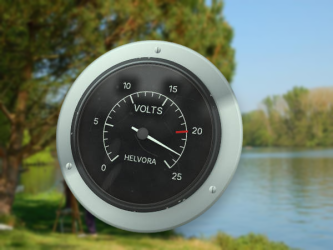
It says 23 V
